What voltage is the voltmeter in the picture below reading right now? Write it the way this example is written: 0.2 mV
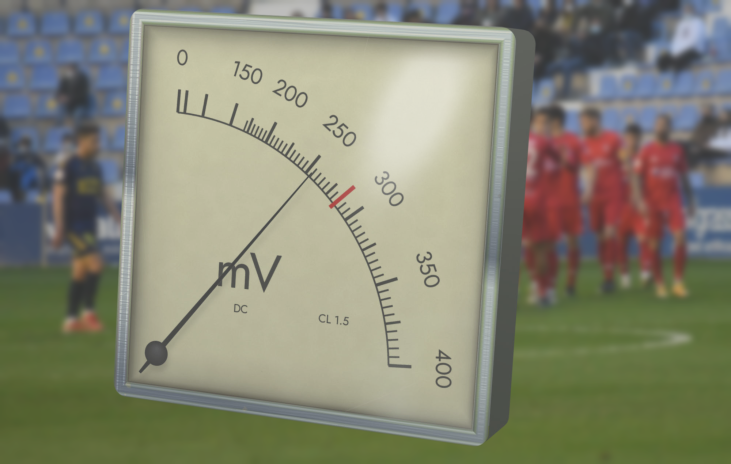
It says 255 mV
